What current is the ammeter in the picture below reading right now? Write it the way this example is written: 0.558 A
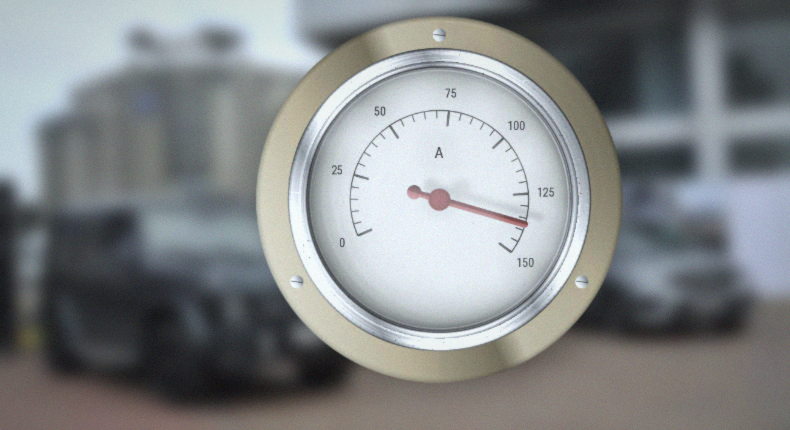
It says 137.5 A
